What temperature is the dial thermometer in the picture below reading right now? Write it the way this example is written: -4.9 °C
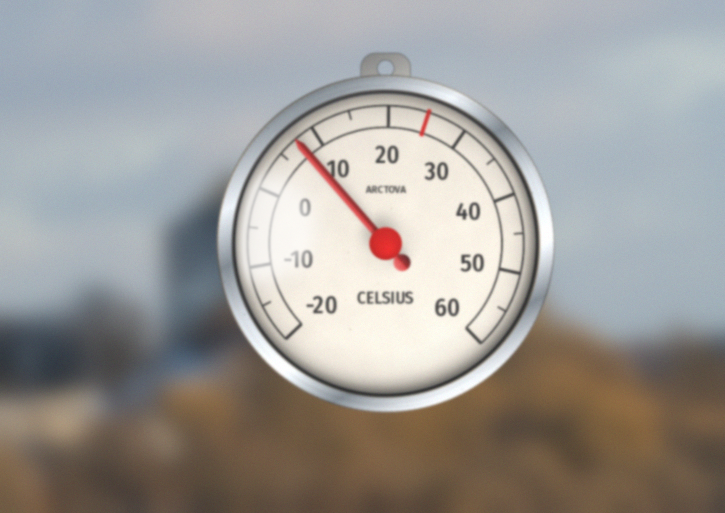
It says 7.5 °C
